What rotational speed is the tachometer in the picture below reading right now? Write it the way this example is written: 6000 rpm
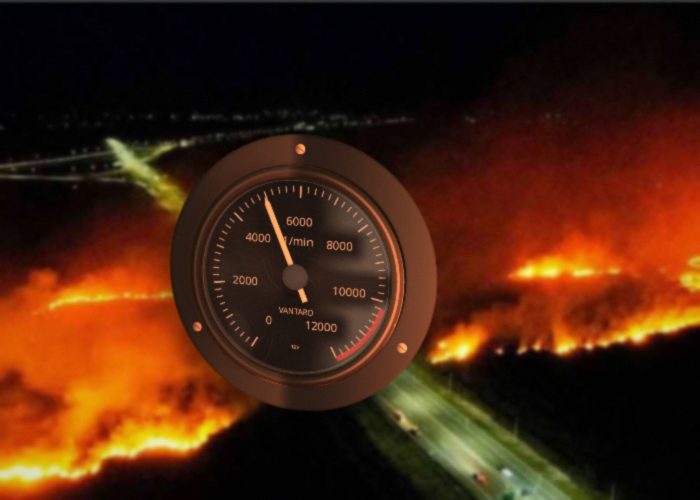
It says 5000 rpm
